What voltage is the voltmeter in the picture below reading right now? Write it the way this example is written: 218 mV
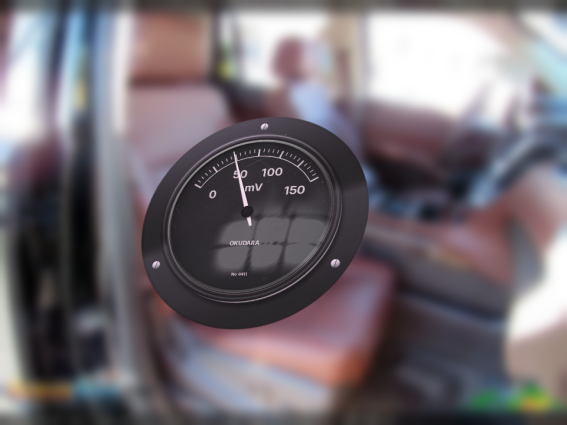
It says 50 mV
